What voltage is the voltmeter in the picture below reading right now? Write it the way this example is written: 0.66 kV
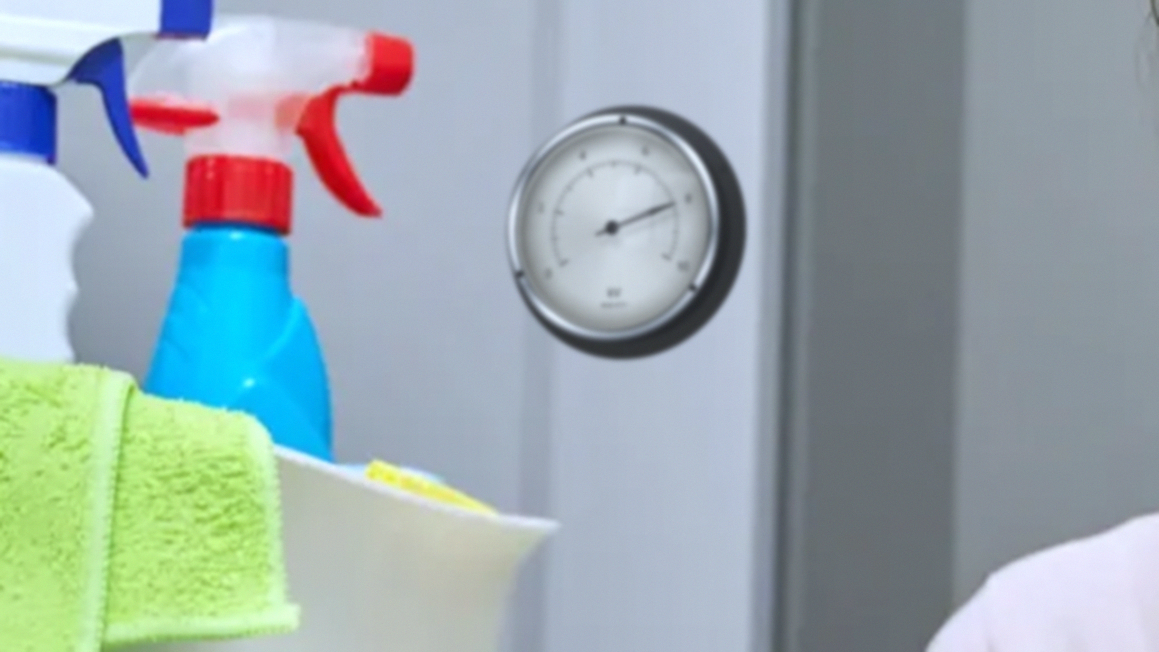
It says 8 kV
